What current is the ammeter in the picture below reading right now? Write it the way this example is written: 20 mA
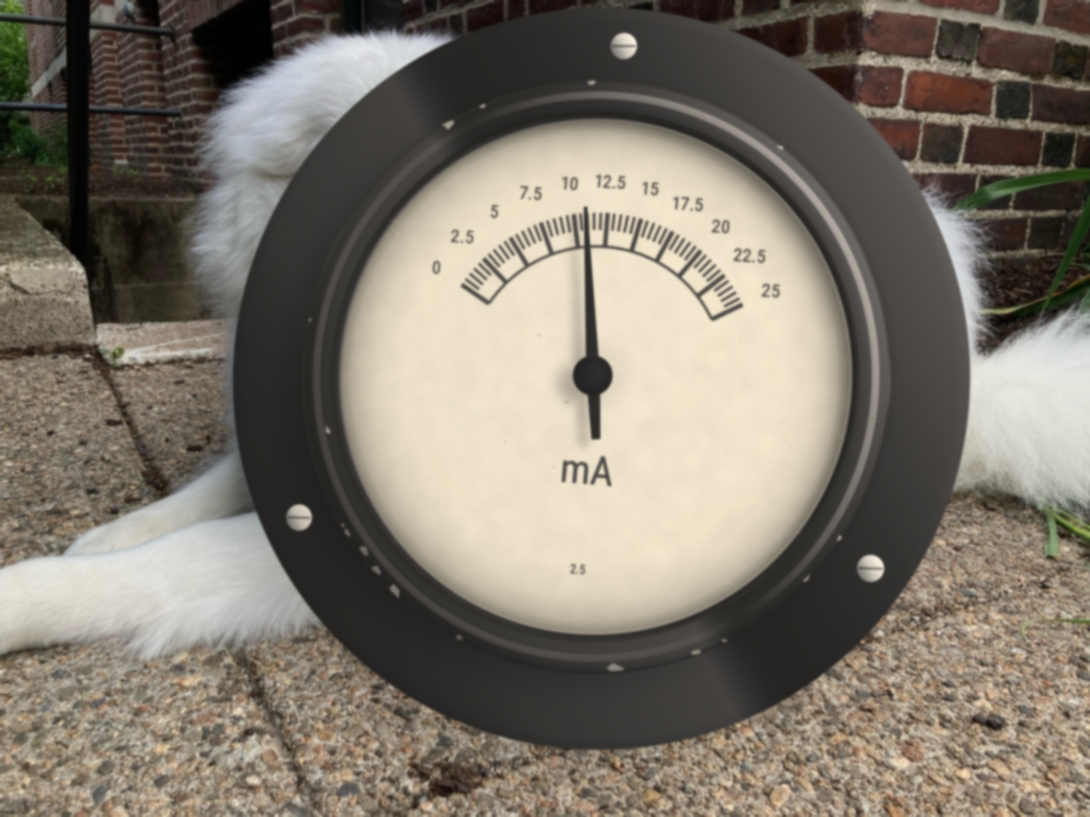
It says 11 mA
